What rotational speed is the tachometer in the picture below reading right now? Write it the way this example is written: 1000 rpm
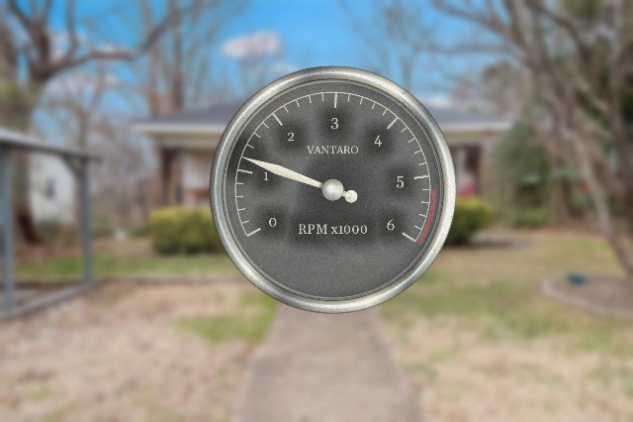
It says 1200 rpm
